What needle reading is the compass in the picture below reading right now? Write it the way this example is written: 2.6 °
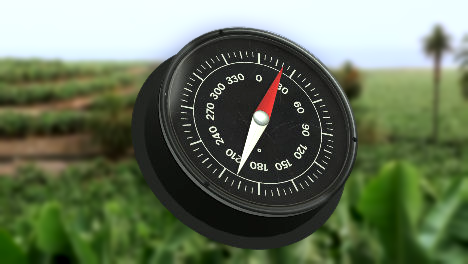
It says 20 °
